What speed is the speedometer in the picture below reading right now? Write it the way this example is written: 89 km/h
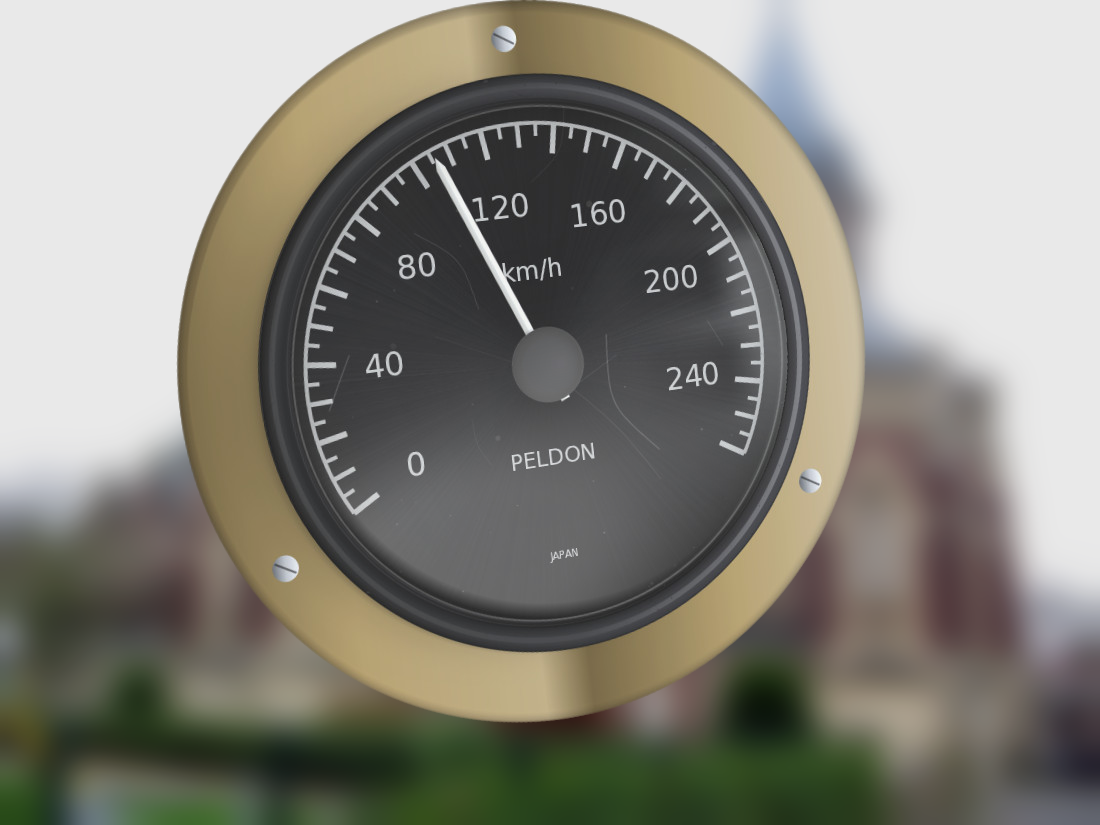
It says 105 km/h
